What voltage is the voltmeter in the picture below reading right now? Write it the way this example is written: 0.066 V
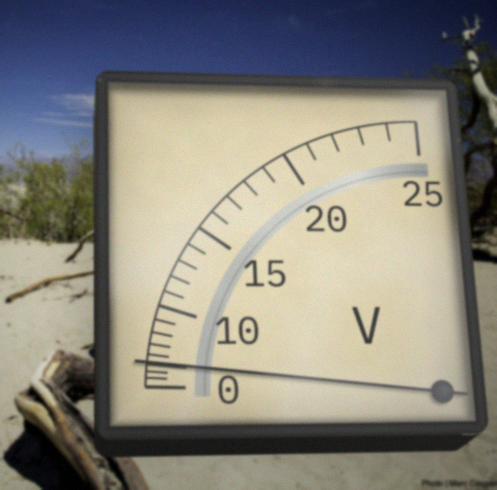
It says 5 V
